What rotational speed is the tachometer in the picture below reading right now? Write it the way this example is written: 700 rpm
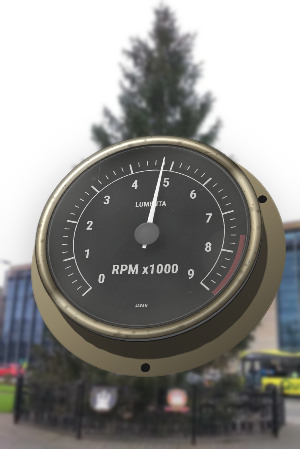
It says 4800 rpm
